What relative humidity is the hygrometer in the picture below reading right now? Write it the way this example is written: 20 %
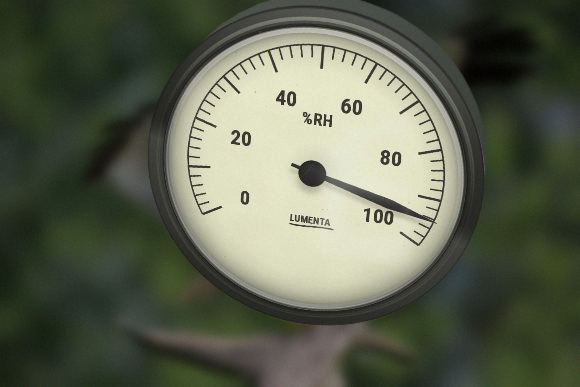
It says 94 %
